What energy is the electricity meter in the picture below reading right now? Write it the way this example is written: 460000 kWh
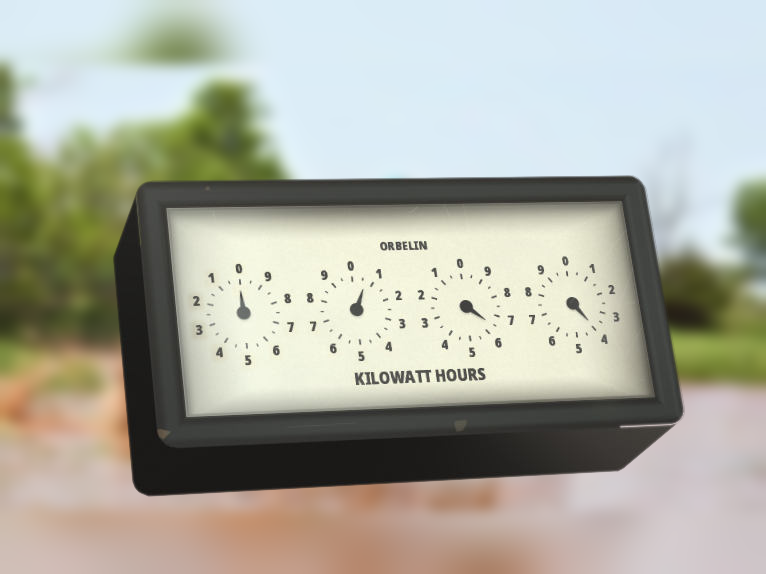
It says 64 kWh
